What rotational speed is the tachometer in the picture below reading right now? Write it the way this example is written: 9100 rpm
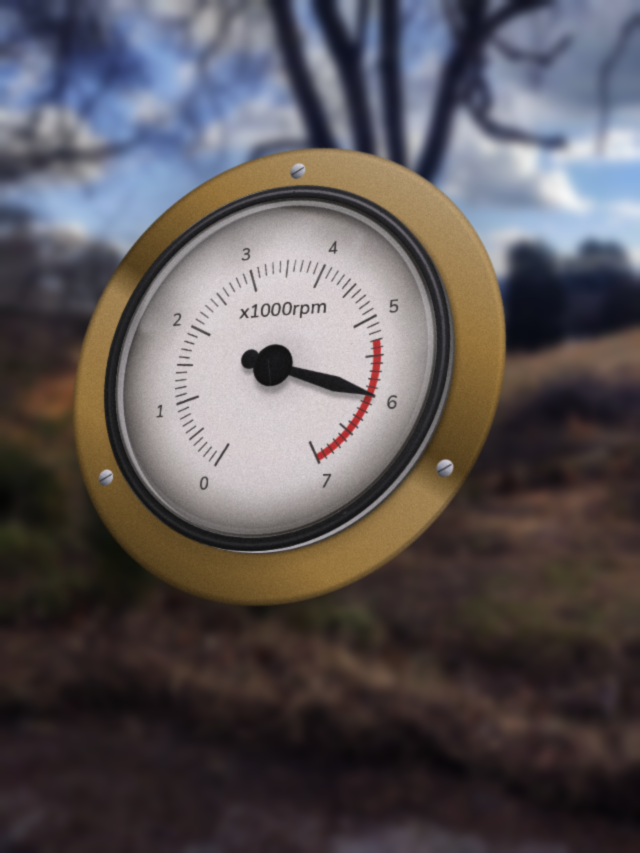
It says 6000 rpm
